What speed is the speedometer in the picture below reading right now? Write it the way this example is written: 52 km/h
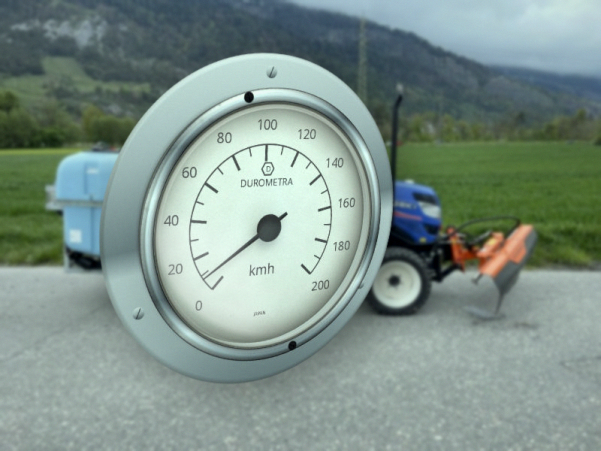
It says 10 km/h
